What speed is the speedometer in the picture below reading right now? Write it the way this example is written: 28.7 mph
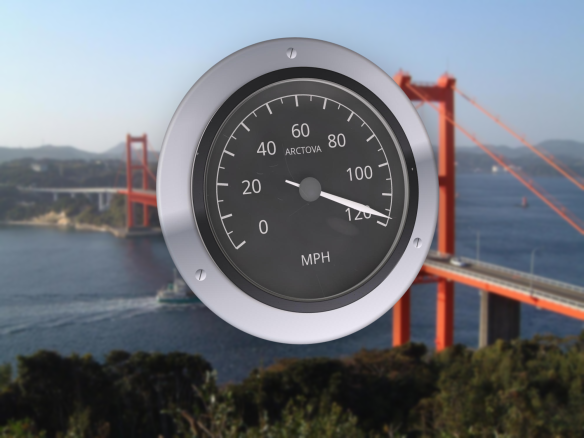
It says 117.5 mph
